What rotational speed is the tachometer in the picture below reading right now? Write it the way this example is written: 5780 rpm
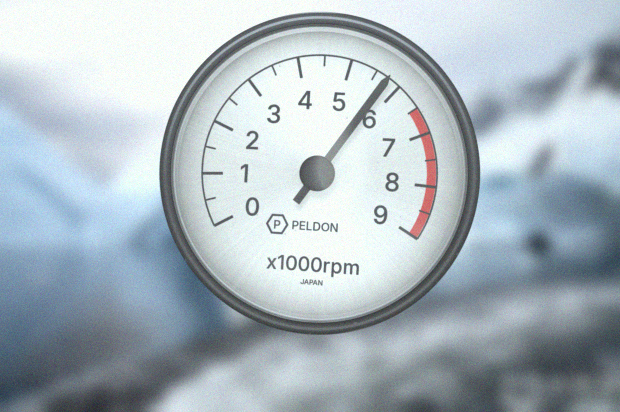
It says 5750 rpm
